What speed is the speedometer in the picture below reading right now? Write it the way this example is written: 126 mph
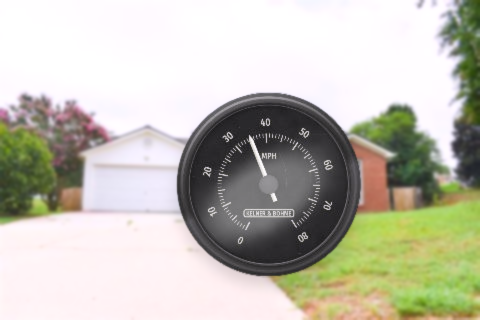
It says 35 mph
